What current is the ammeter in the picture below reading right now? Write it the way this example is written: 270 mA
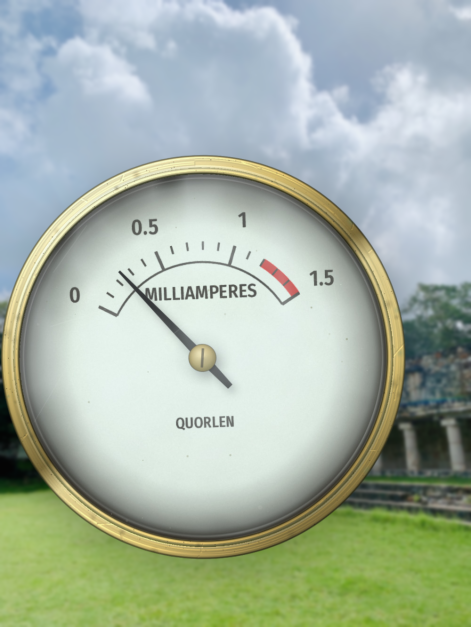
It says 0.25 mA
